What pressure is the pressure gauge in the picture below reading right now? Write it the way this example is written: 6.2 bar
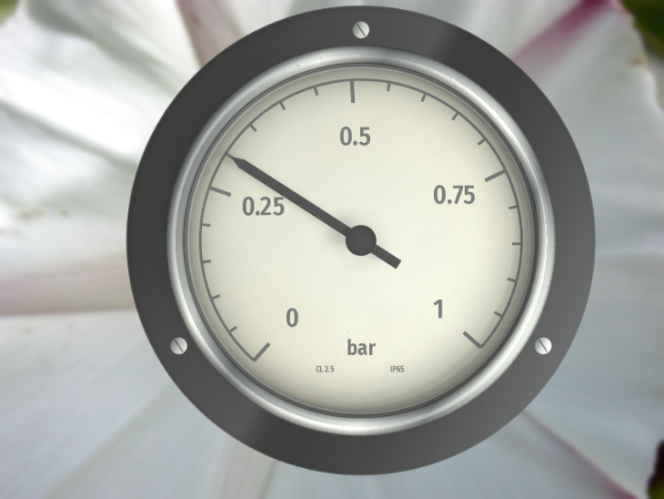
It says 0.3 bar
